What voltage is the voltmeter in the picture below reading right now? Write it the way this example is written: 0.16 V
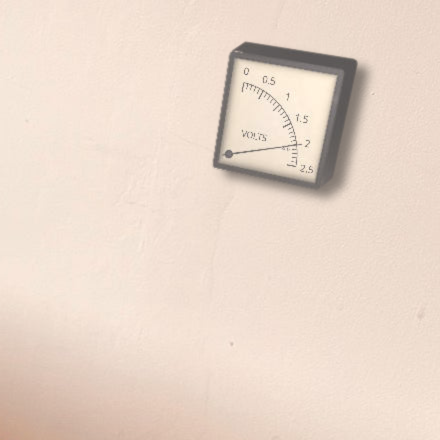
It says 2 V
